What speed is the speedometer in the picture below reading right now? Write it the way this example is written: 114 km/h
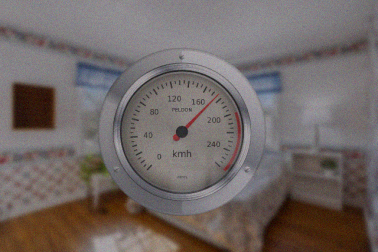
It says 175 km/h
